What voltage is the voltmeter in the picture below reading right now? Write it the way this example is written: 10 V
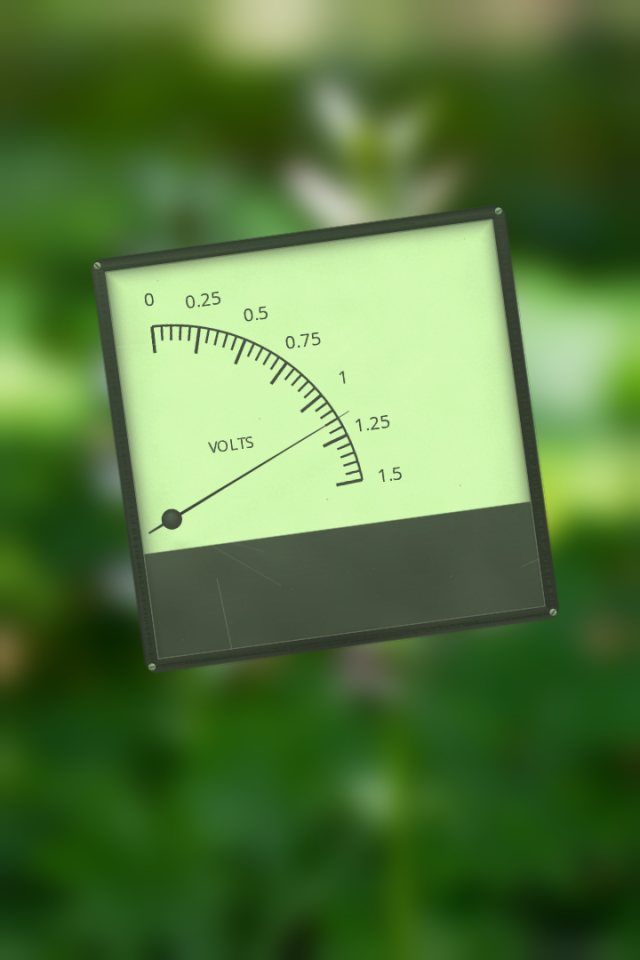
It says 1.15 V
